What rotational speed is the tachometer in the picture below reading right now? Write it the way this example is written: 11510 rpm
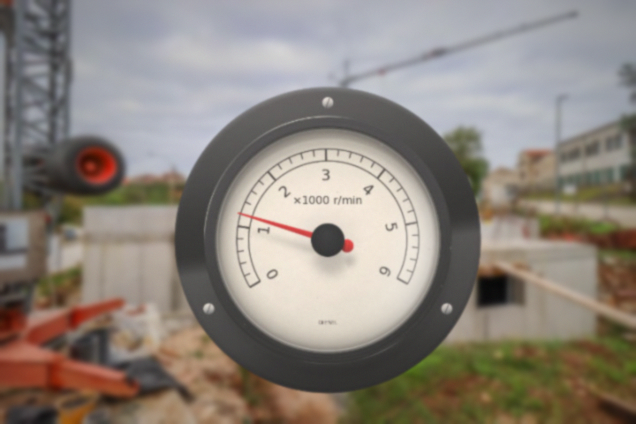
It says 1200 rpm
